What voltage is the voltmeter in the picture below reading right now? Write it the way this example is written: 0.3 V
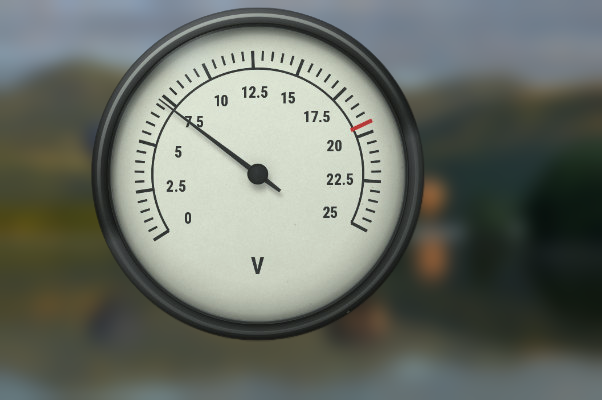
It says 7.25 V
